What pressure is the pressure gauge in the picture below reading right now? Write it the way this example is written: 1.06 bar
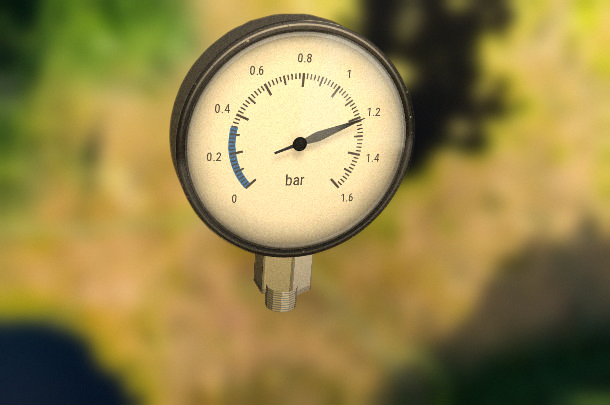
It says 1.2 bar
